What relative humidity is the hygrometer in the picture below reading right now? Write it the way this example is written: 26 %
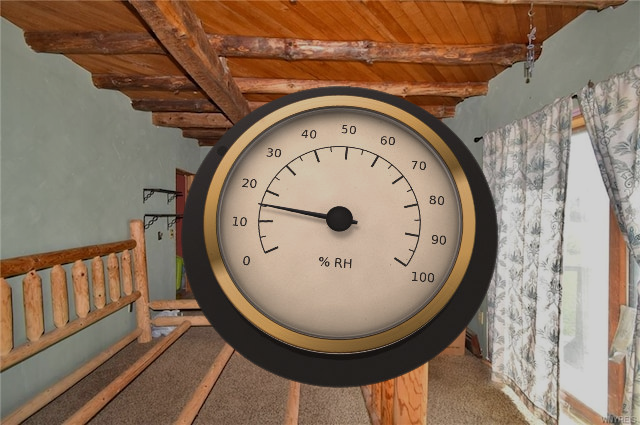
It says 15 %
